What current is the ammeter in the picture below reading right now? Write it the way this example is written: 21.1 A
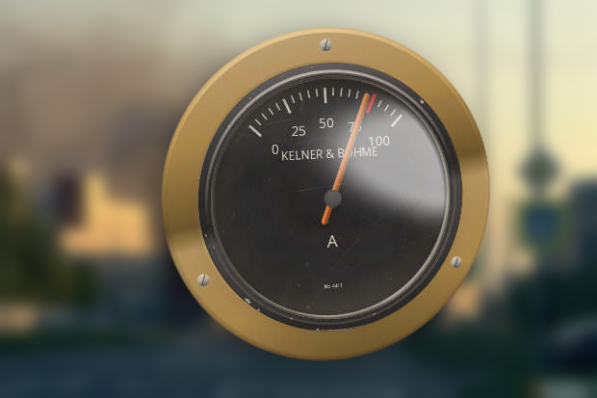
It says 75 A
